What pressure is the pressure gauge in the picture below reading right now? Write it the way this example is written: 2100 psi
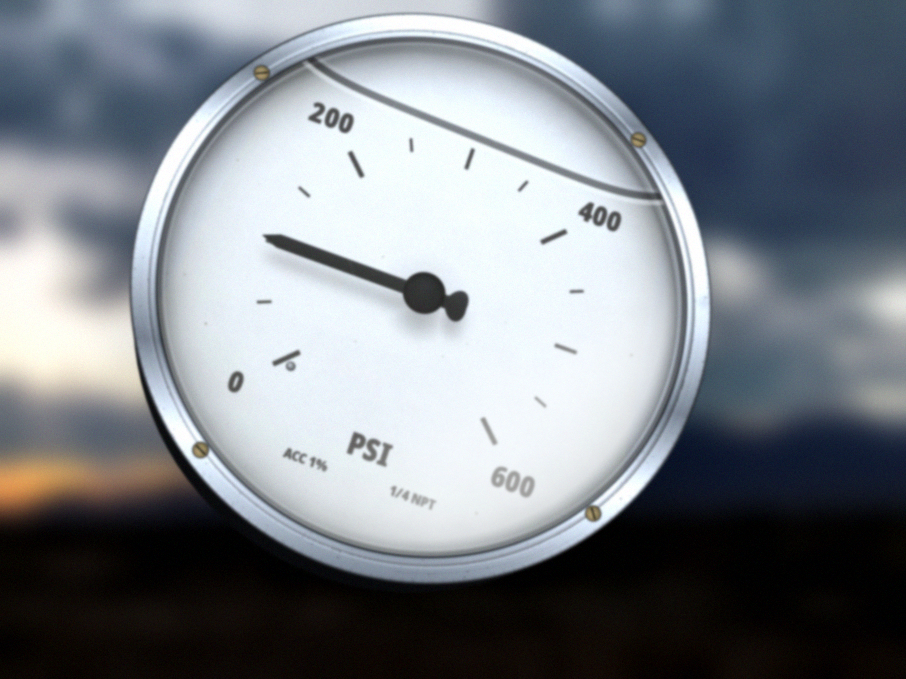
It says 100 psi
